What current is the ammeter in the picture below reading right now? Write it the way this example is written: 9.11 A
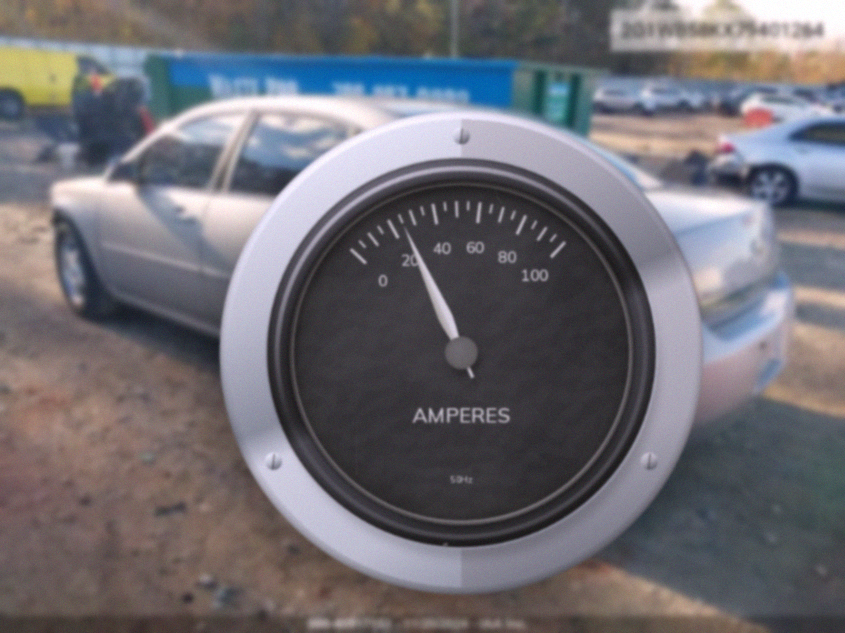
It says 25 A
